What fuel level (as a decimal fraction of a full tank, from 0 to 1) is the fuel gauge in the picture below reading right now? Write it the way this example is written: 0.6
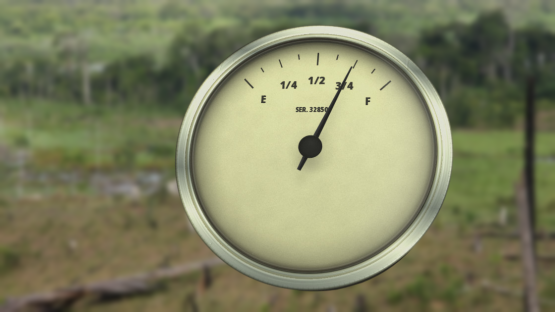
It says 0.75
